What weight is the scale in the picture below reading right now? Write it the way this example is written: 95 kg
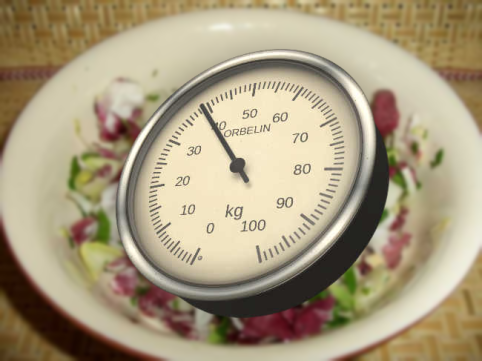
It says 39 kg
